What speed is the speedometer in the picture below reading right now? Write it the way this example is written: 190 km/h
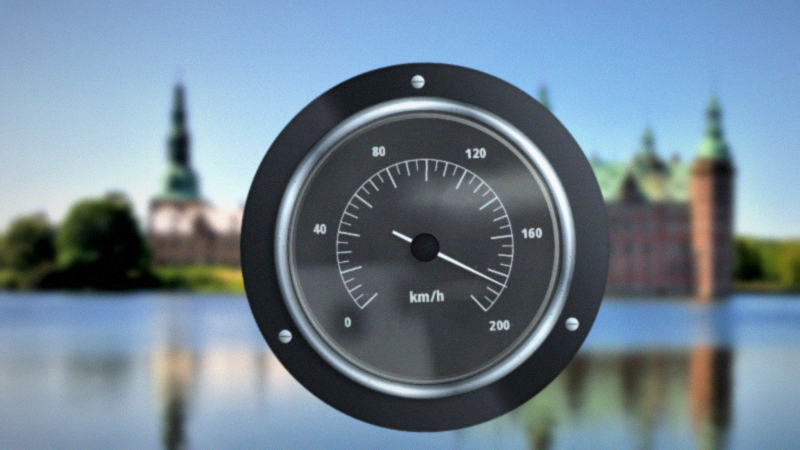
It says 185 km/h
